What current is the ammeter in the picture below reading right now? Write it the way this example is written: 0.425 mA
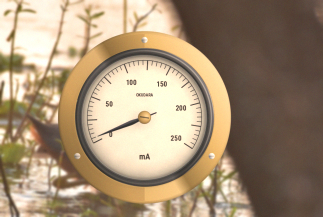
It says 5 mA
